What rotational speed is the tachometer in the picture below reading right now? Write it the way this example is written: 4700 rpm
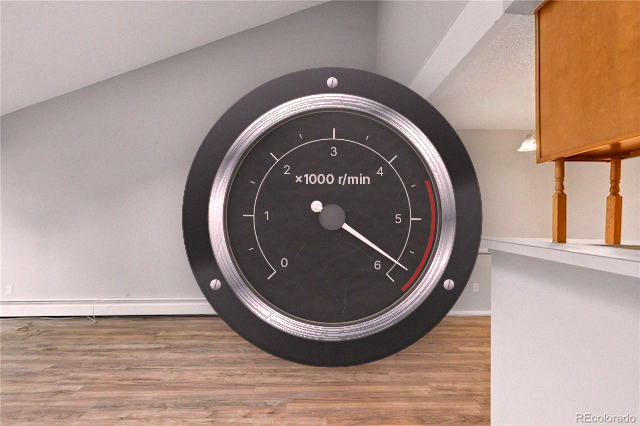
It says 5750 rpm
